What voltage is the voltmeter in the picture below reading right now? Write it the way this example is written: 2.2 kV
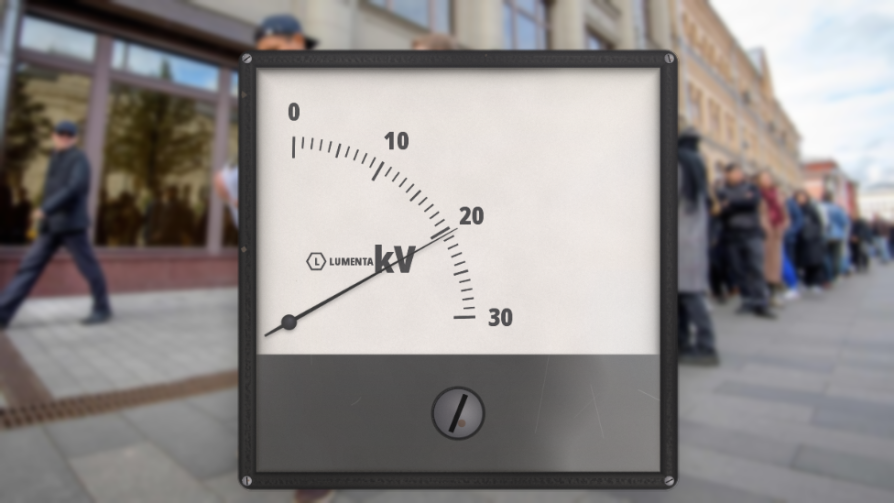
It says 20.5 kV
